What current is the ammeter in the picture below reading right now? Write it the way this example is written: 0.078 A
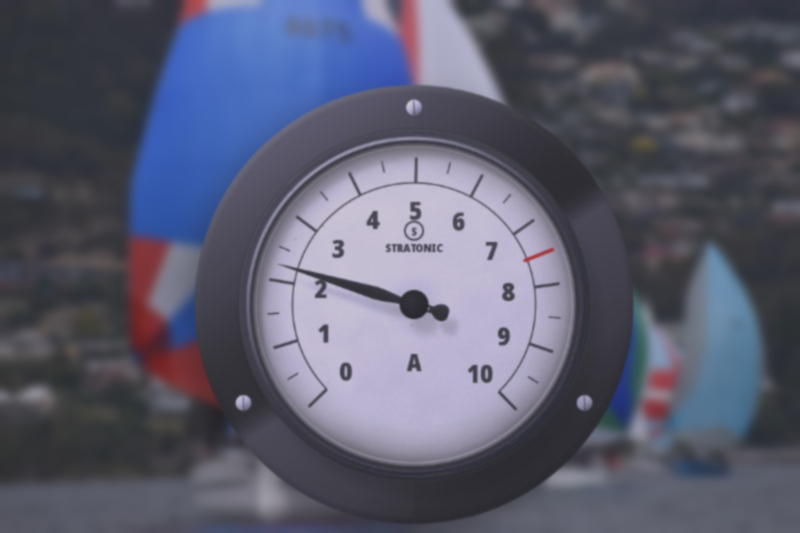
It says 2.25 A
